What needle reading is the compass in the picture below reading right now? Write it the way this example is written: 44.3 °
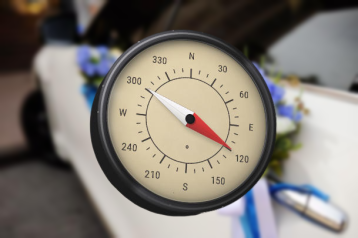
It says 120 °
